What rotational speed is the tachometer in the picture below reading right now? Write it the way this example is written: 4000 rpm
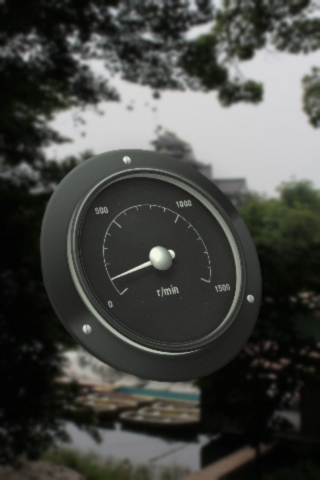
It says 100 rpm
